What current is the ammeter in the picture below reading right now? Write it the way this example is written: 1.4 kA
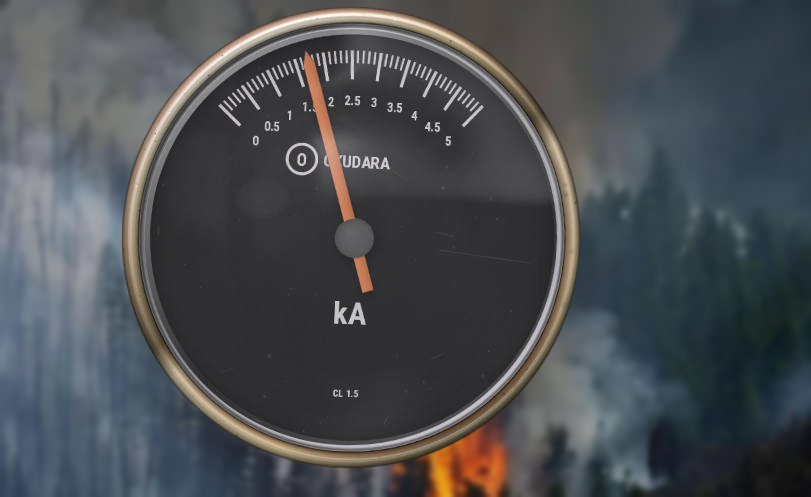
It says 1.7 kA
